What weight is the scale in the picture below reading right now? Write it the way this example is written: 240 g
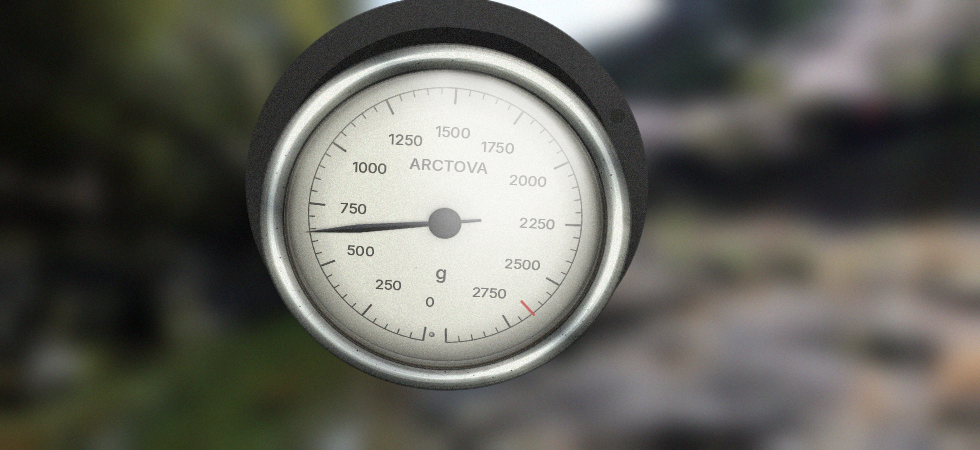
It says 650 g
